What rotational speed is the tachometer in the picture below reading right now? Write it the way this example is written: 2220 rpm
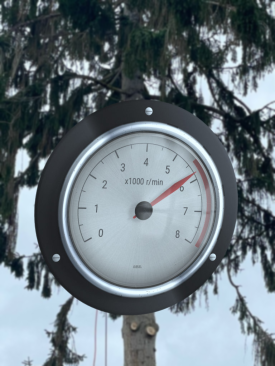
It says 5750 rpm
